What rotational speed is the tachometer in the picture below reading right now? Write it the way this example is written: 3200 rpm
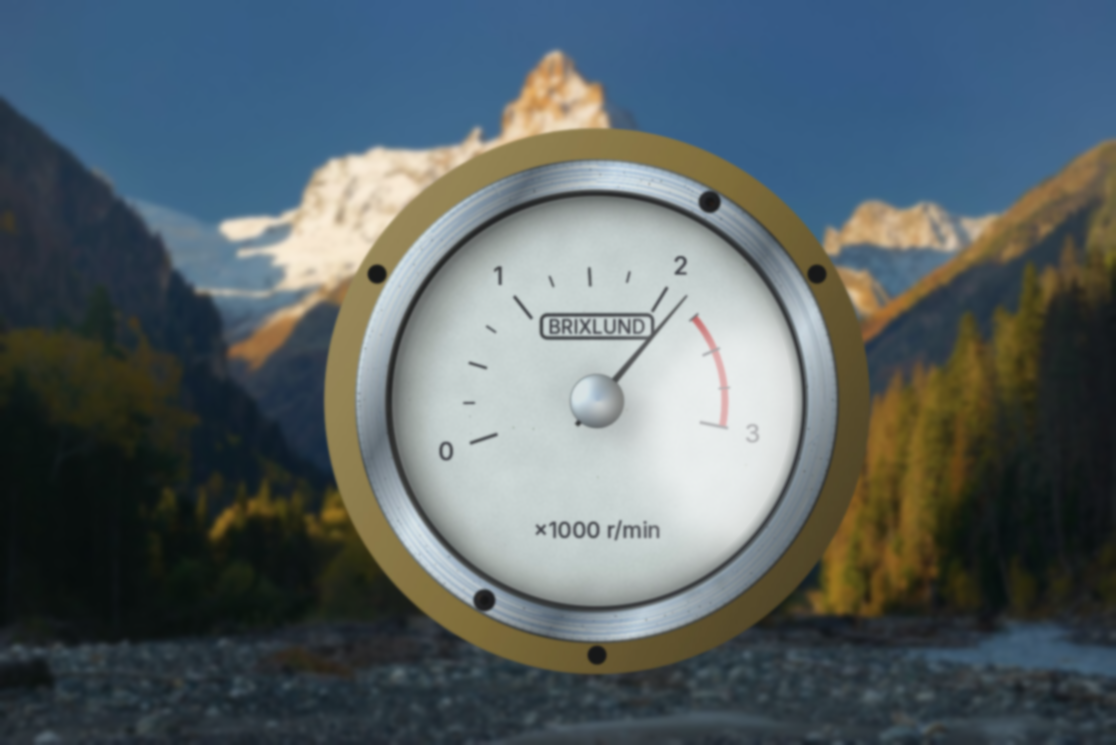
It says 2125 rpm
